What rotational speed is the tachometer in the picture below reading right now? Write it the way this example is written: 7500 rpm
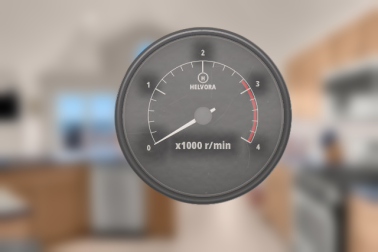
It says 0 rpm
